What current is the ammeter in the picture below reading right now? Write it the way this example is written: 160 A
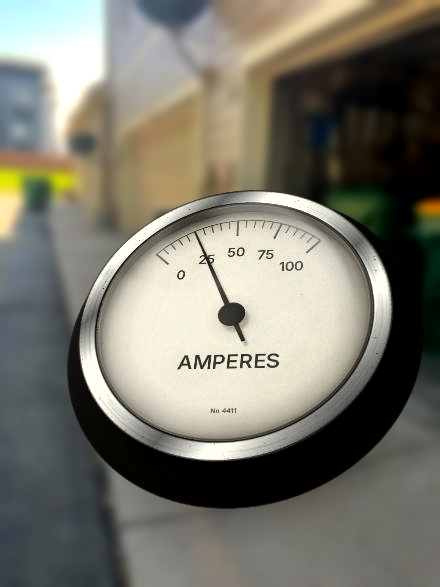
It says 25 A
